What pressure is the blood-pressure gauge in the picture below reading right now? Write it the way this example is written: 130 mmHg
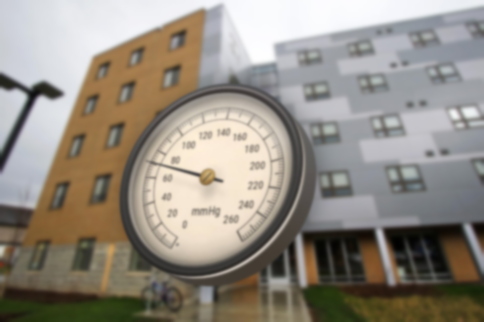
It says 70 mmHg
